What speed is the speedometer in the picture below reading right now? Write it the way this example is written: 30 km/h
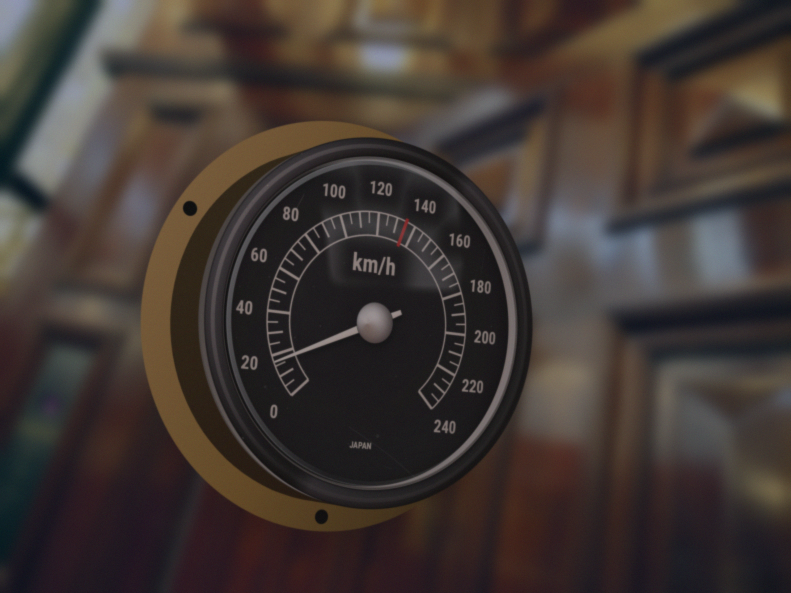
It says 17.5 km/h
